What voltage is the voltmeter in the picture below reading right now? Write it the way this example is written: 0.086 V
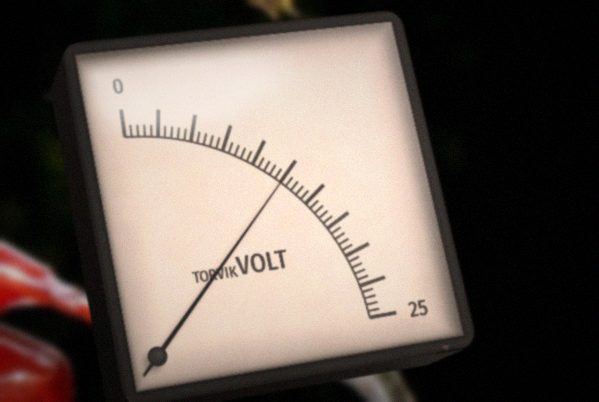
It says 12.5 V
